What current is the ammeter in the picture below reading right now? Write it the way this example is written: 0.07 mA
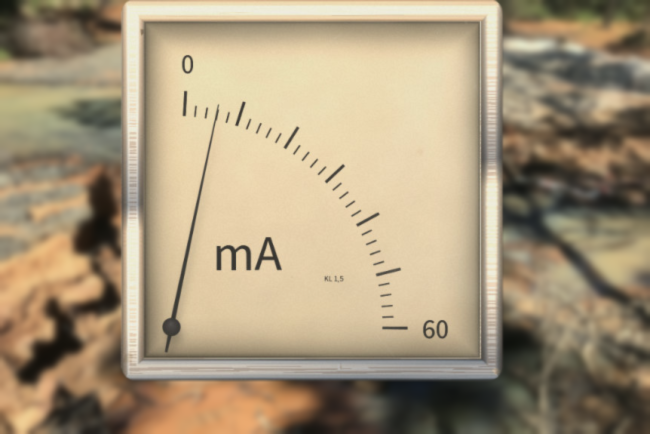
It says 6 mA
